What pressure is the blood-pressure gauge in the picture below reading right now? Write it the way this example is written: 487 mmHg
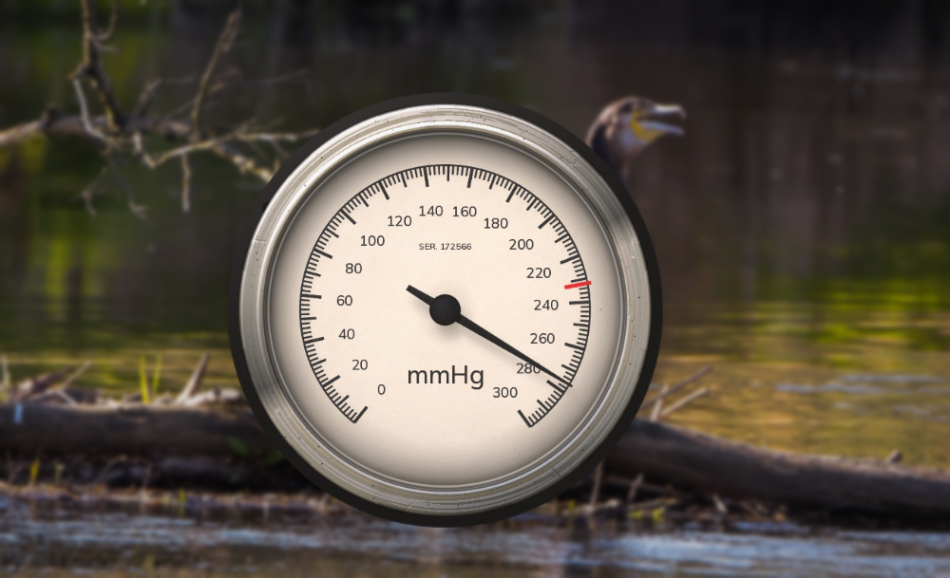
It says 276 mmHg
